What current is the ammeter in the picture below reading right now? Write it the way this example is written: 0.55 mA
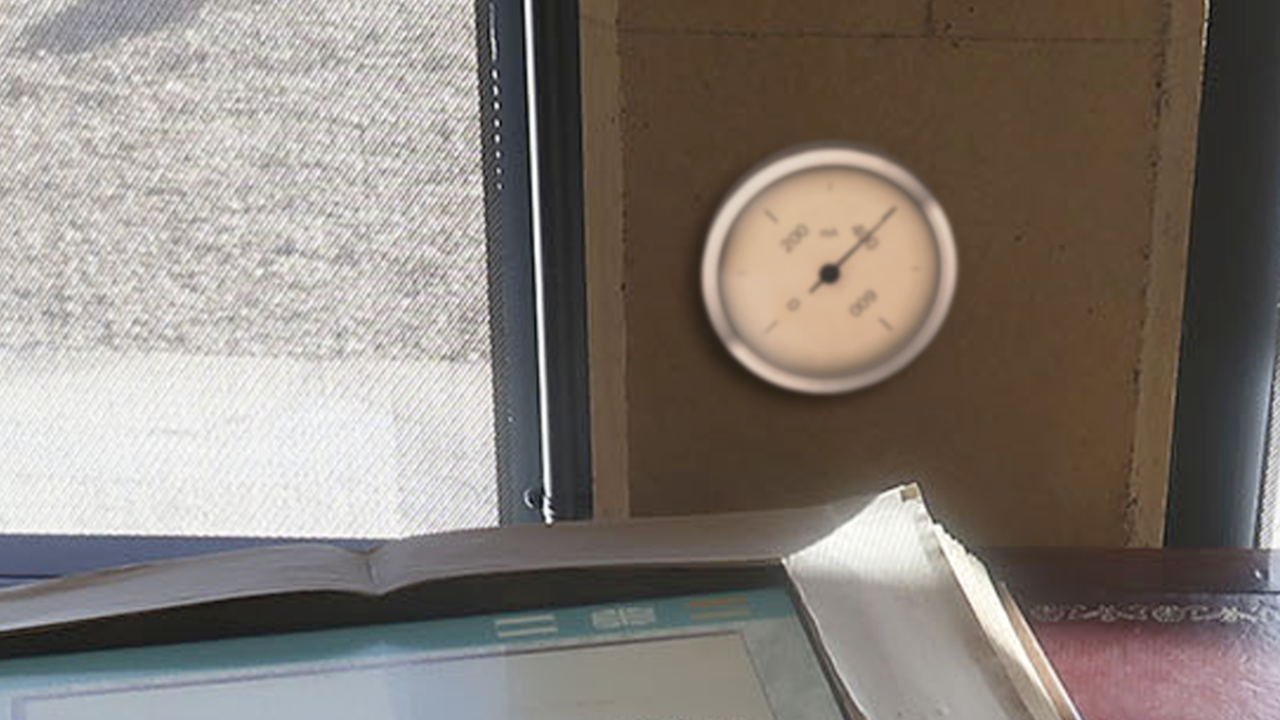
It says 400 mA
